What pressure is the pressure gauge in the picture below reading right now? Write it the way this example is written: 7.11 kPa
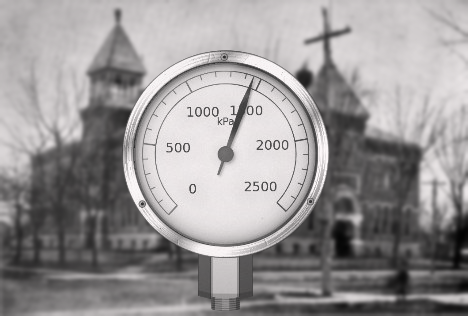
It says 1450 kPa
